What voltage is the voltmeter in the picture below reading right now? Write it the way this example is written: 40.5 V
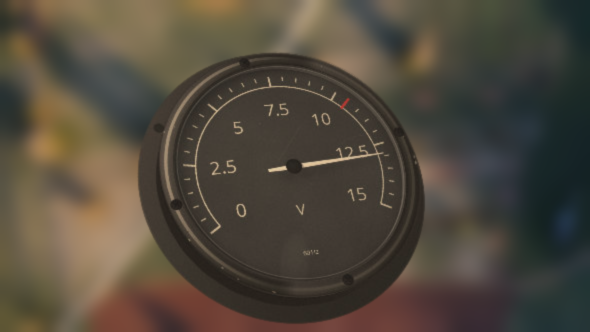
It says 13 V
